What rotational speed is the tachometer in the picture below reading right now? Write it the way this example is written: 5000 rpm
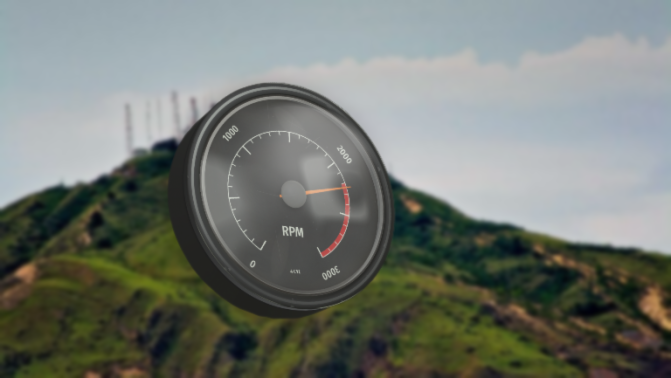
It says 2250 rpm
